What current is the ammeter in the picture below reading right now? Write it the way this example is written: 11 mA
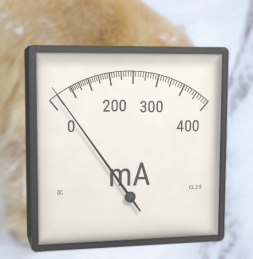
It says 50 mA
